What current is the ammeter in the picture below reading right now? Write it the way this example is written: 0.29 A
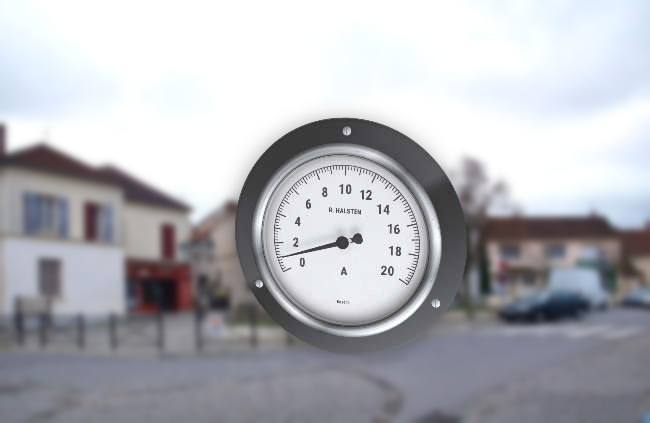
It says 1 A
